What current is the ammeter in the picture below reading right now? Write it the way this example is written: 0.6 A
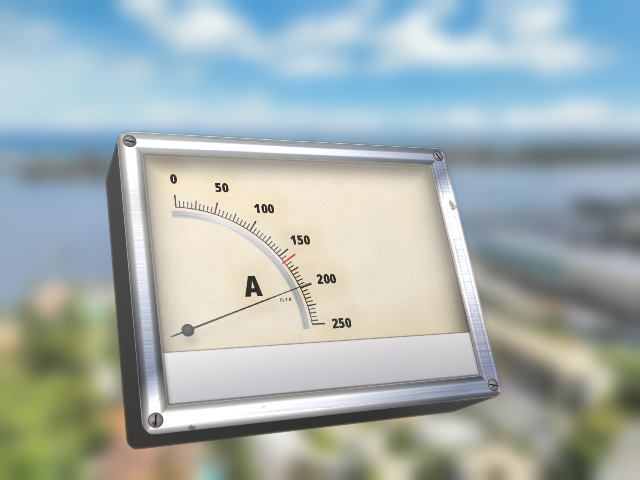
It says 200 A
